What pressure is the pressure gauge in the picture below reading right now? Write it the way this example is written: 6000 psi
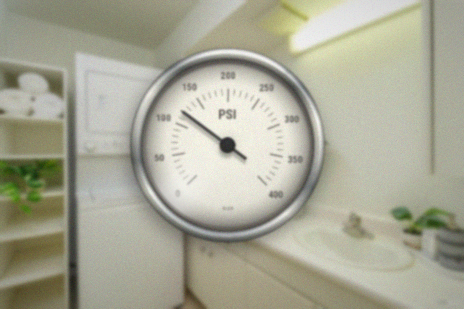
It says 120 psi
